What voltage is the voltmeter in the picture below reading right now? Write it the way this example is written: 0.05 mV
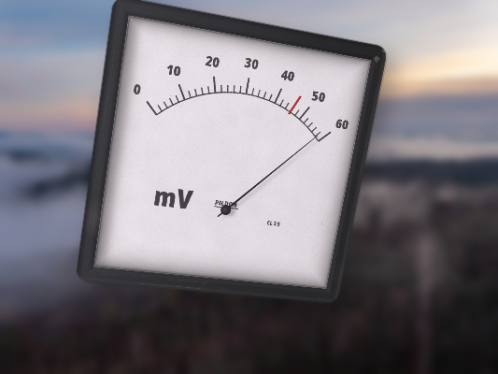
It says 58 mV
